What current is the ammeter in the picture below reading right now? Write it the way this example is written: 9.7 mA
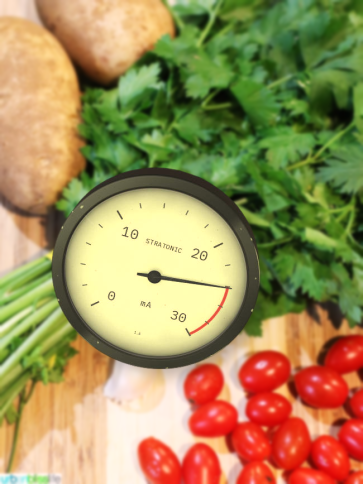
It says 24 mA
